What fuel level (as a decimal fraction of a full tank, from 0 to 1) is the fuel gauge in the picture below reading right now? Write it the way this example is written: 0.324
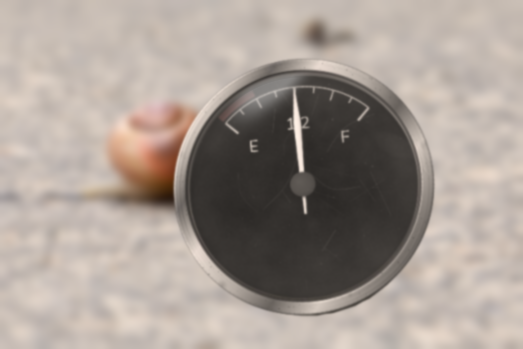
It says 0.5
